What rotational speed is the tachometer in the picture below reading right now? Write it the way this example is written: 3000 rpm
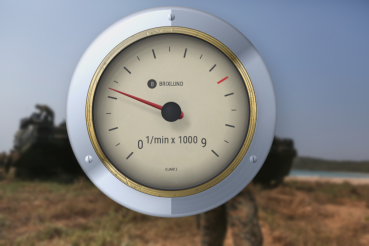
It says 2250 rpm
